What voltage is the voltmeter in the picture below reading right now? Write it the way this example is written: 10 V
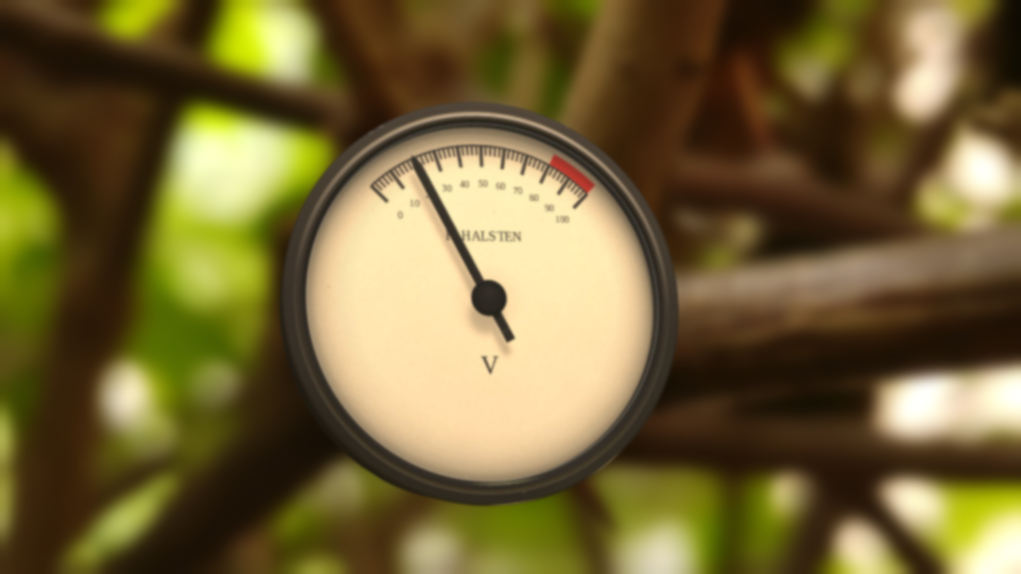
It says 20 V
